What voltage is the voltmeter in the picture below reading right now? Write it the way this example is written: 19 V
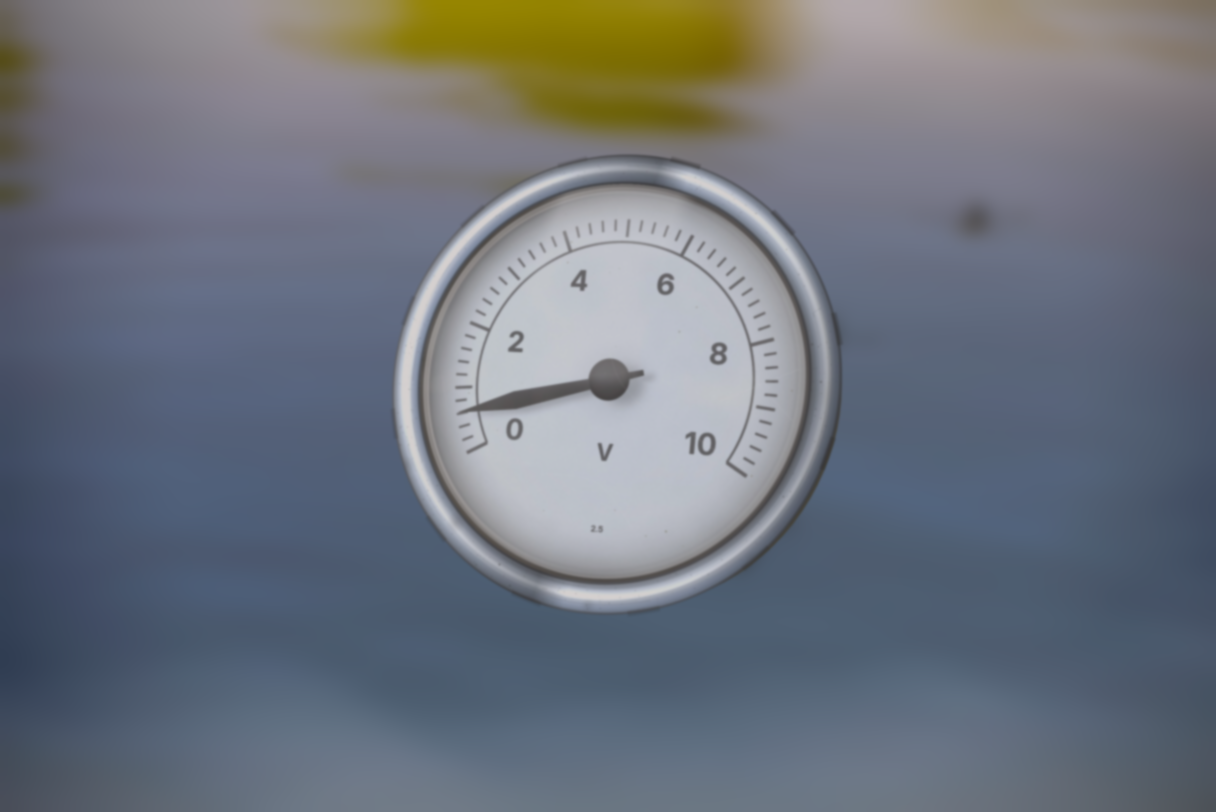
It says 0.6 V
